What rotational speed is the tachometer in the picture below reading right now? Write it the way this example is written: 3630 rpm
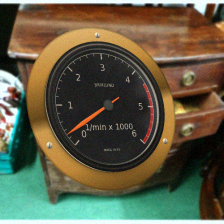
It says 300 rpm
